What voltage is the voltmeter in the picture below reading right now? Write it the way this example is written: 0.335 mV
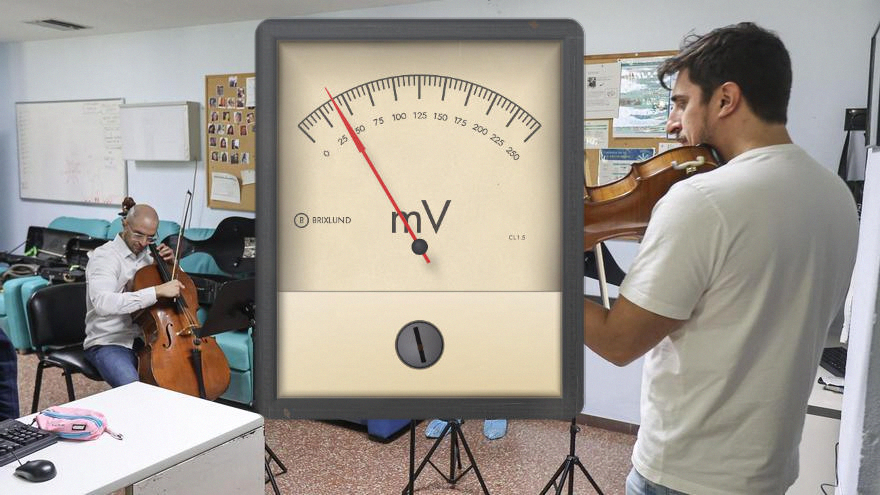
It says 40 mV
